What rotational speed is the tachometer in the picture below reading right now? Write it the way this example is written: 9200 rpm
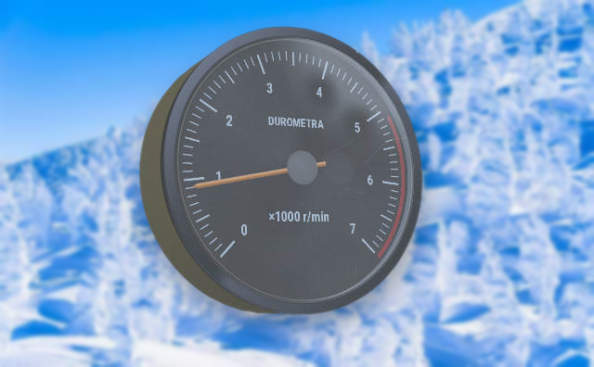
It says 900 rpm
